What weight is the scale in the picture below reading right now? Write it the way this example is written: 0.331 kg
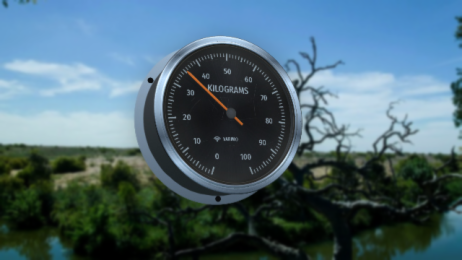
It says 35 kg
